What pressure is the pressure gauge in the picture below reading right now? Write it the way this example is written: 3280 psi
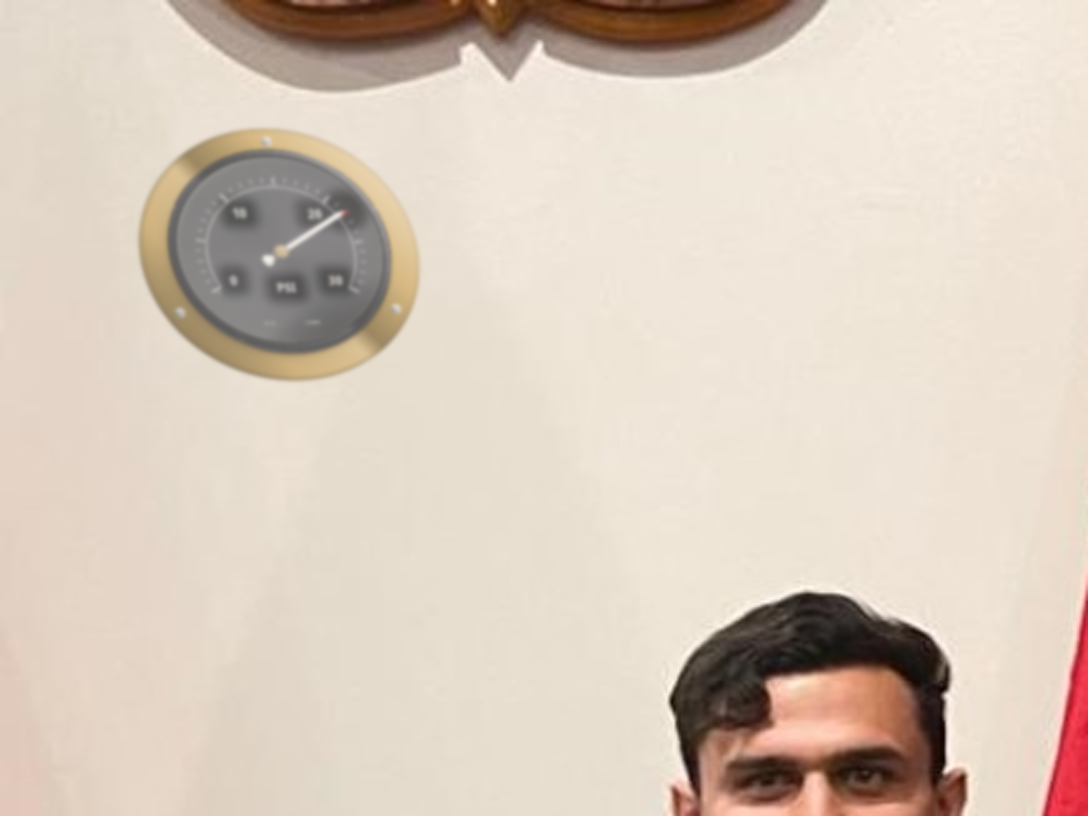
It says 22 psi
